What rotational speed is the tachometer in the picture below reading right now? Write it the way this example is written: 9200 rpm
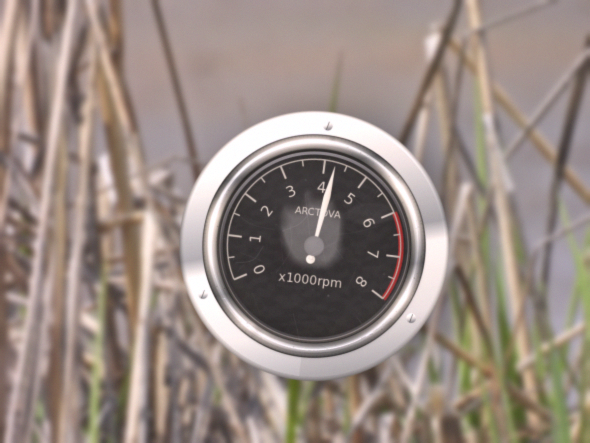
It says 4250 rpm
